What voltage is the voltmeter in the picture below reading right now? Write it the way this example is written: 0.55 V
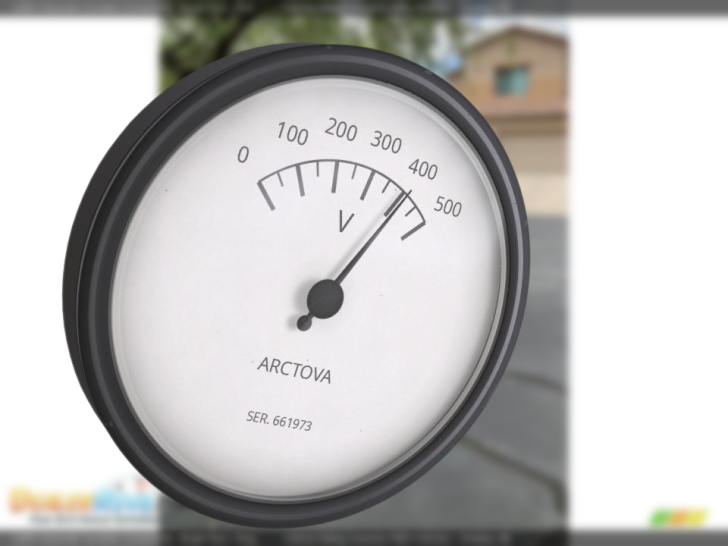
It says 400 V
